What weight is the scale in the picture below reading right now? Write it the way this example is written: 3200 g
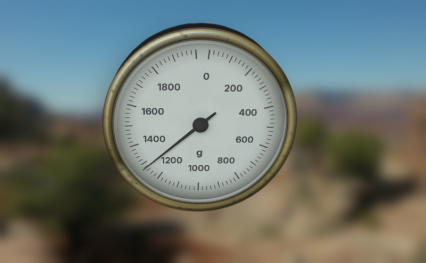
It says 1280 g
